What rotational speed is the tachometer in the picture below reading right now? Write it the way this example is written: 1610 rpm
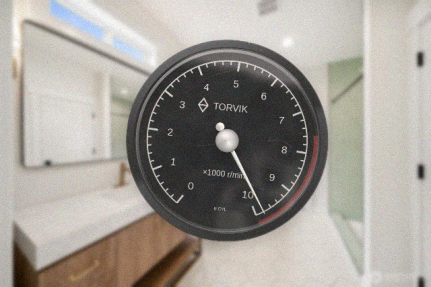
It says 9800 rpm
